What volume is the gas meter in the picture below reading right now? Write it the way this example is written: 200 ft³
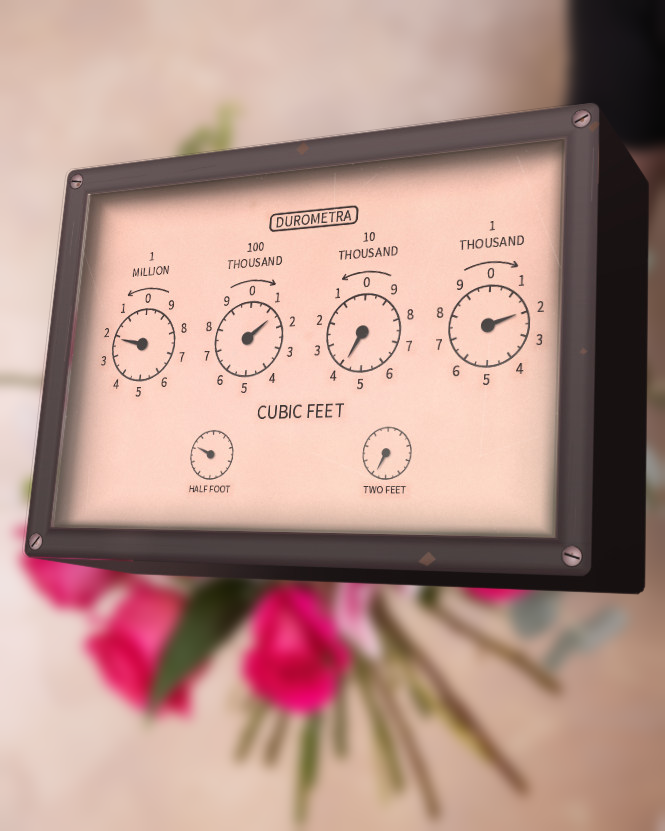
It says 214200 ft³
